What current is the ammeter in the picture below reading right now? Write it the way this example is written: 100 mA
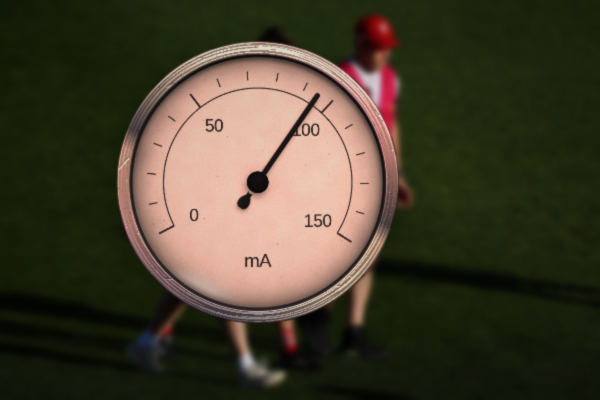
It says 95 mA
